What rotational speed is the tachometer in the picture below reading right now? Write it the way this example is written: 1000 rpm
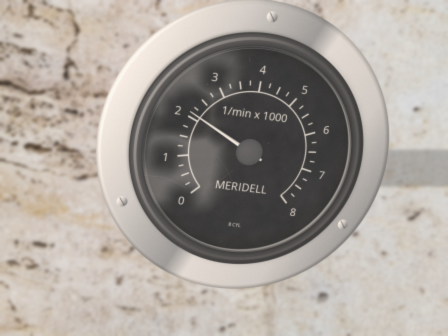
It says 2125 rpm
